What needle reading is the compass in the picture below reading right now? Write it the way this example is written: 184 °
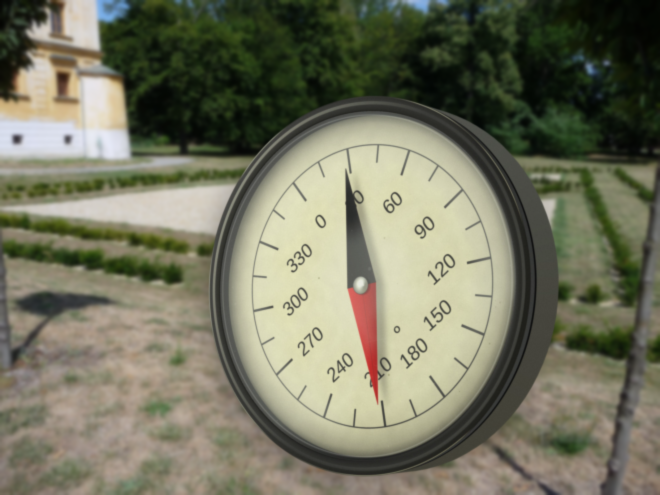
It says 210 °
